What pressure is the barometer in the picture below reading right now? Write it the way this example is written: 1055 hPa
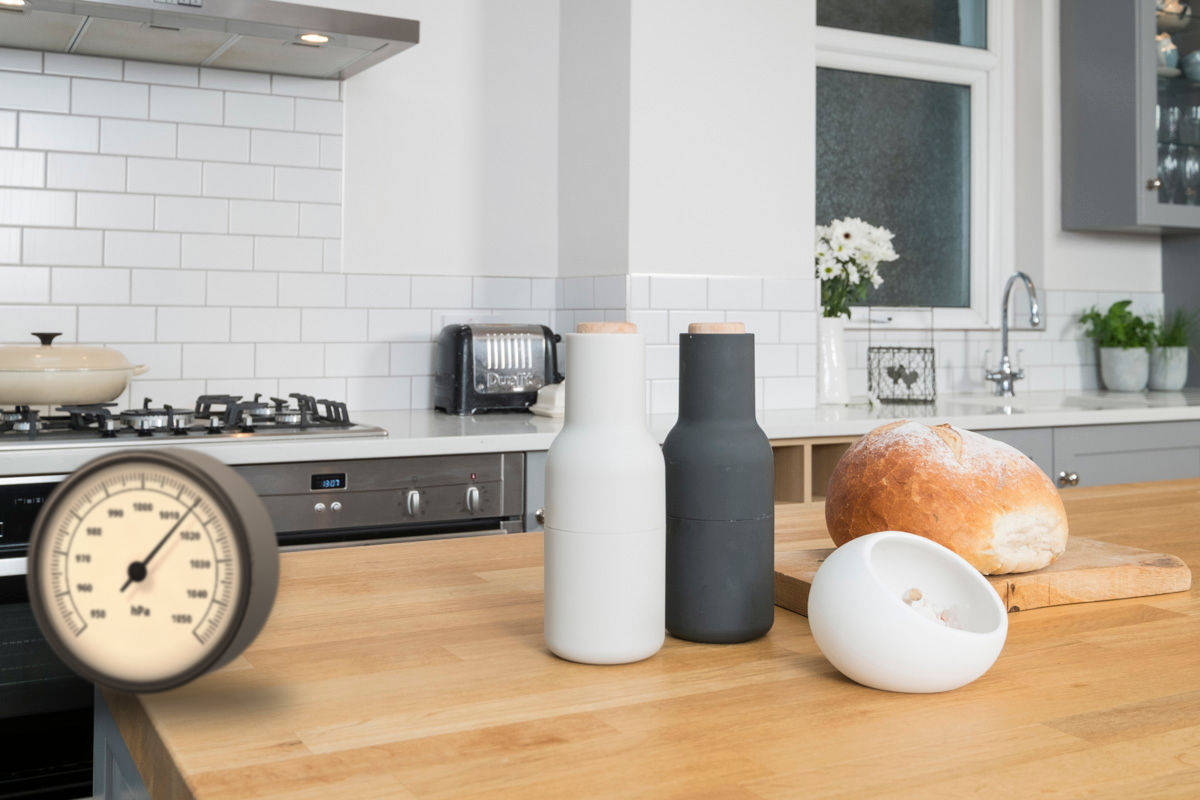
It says 1015 hPa
